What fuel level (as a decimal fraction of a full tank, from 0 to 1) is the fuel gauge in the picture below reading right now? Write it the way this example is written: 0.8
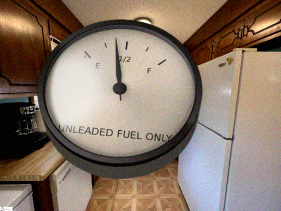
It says 0.375
